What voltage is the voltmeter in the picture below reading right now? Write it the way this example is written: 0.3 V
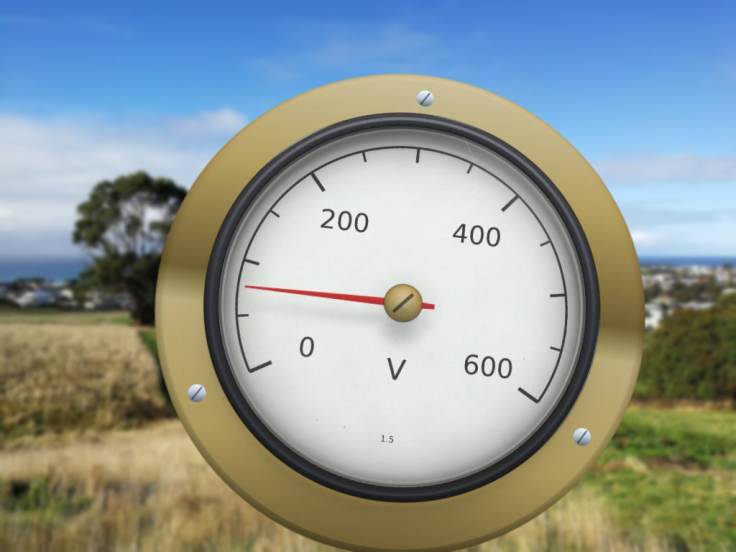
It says 75 V
